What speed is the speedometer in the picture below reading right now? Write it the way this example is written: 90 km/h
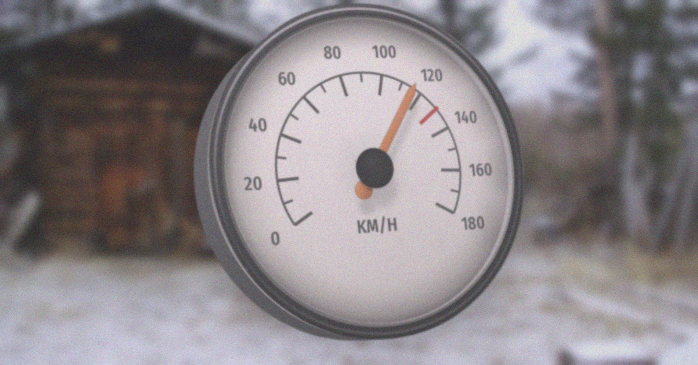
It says 115 km/h
